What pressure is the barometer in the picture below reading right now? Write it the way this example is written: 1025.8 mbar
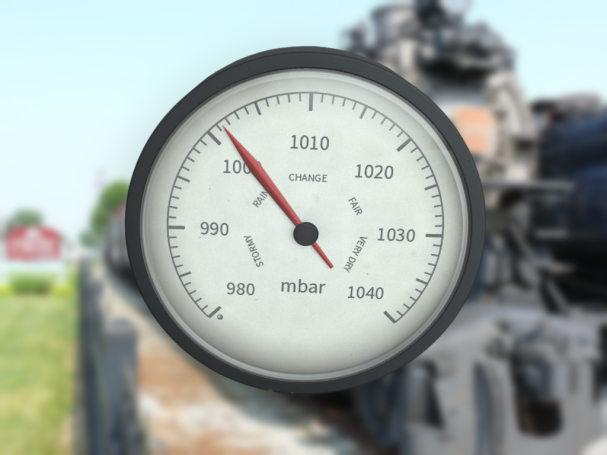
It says 1001.5 mbar
